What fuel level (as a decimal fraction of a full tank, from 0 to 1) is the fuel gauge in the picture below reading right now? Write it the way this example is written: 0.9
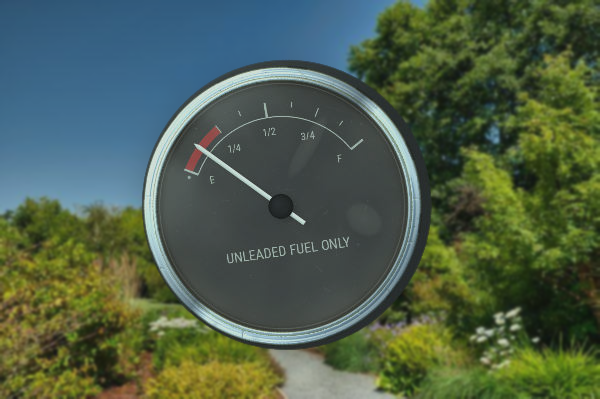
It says 0.125
